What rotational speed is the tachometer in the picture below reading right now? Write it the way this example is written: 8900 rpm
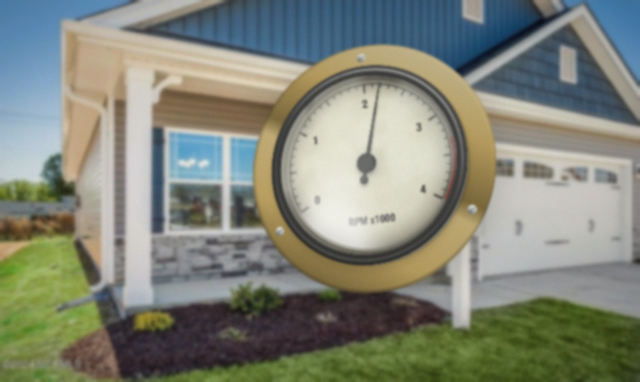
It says 2200 rpm
